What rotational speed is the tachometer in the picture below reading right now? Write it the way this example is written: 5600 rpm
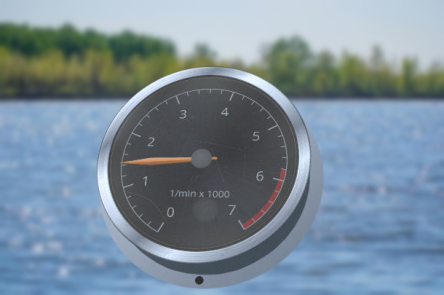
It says 1400 rpm
